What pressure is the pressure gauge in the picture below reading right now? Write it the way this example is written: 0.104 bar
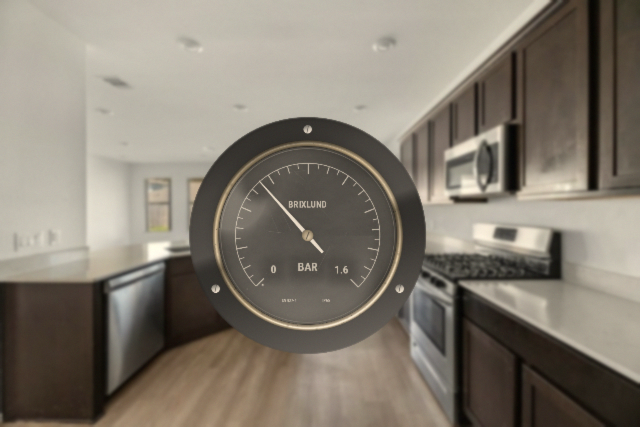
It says 0.55 bar
